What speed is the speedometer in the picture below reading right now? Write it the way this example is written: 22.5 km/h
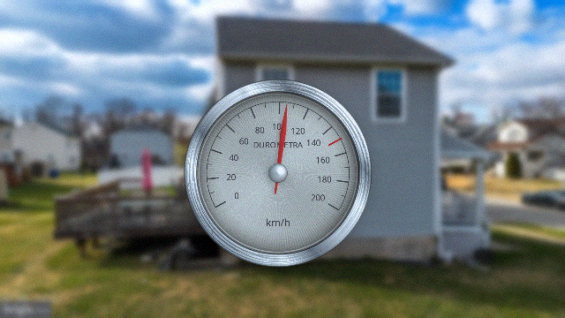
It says 105 km/h
